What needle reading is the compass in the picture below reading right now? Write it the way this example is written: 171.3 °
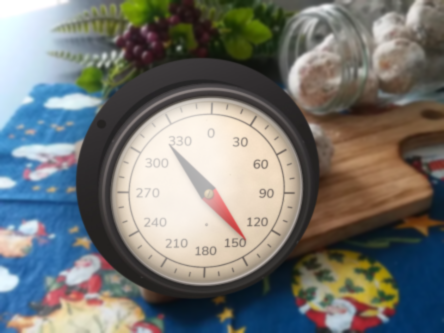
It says 140 °
